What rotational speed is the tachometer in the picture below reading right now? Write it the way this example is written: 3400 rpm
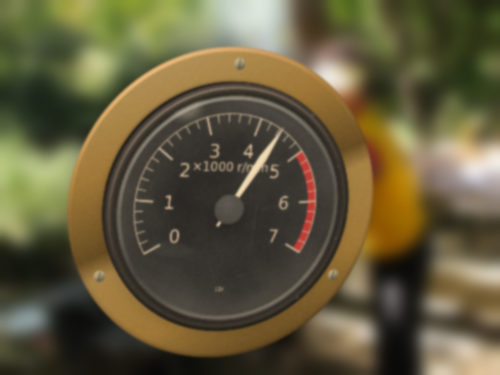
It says 4400 rpm
